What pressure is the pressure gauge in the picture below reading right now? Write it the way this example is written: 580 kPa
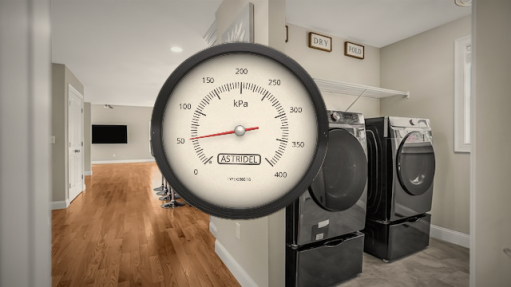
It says 50 kPa
